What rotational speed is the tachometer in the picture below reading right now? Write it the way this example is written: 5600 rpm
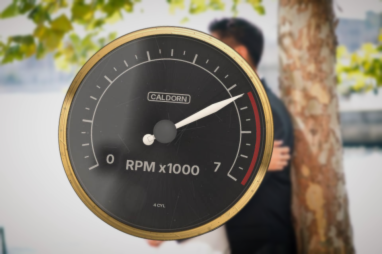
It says 5250 rpm
